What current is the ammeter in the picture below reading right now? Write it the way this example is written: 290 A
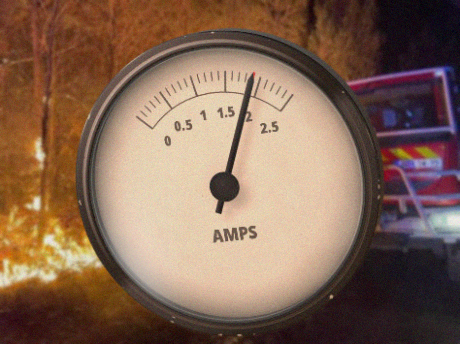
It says 1.9 A
